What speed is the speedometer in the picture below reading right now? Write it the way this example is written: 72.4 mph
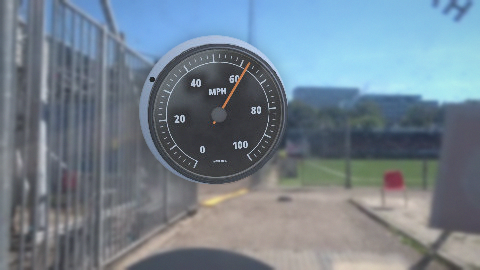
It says 62 mph
